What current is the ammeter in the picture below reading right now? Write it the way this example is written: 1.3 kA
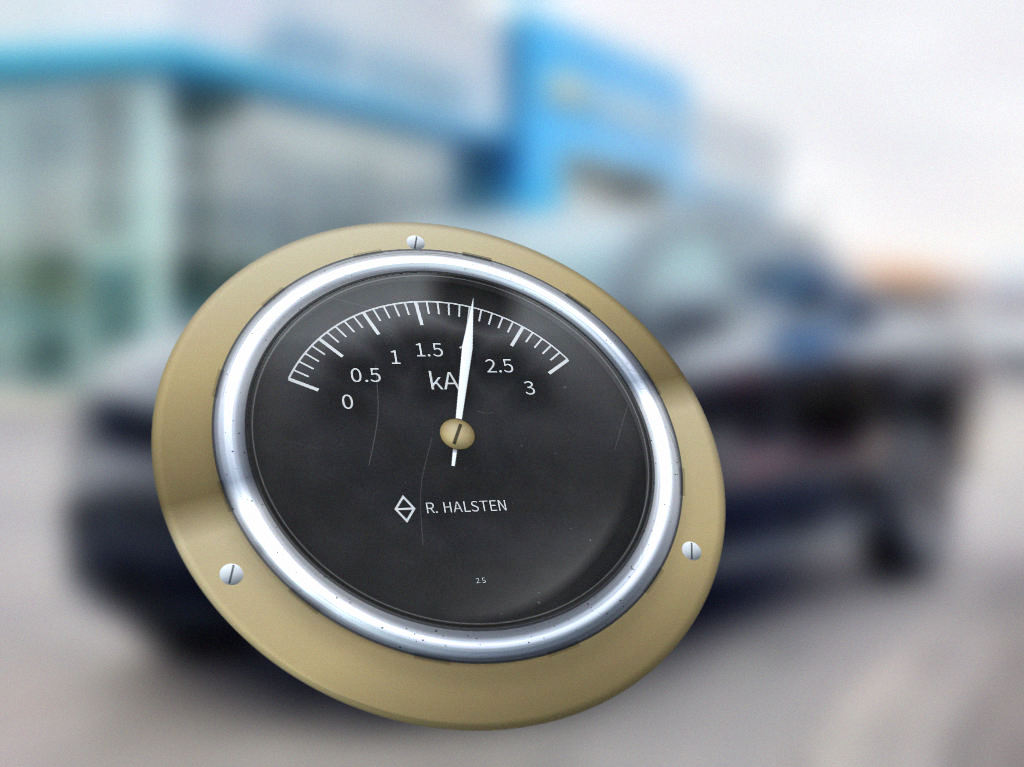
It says 2 kA
